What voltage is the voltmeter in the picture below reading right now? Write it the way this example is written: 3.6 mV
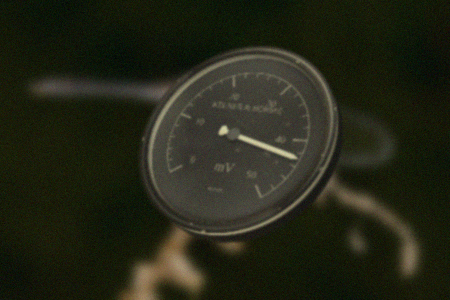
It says 43 mV
